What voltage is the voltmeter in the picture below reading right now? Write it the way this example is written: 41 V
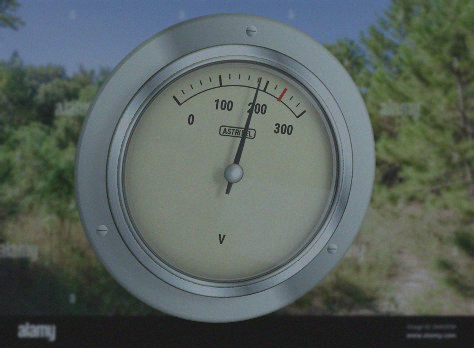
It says 180 V
